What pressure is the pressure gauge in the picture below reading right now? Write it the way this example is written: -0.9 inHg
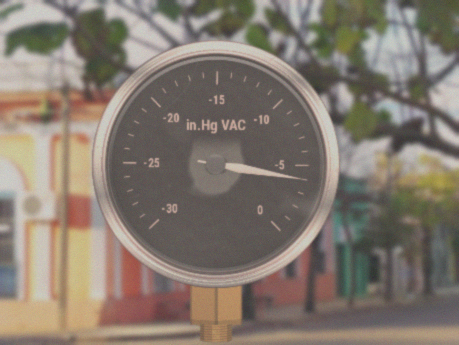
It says -4 inHg
